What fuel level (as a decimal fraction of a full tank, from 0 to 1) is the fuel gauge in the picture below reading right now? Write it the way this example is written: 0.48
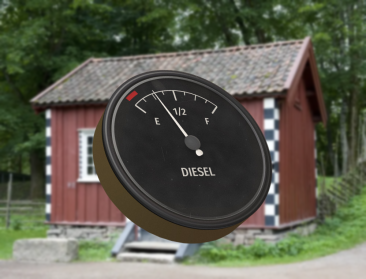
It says 0.25
